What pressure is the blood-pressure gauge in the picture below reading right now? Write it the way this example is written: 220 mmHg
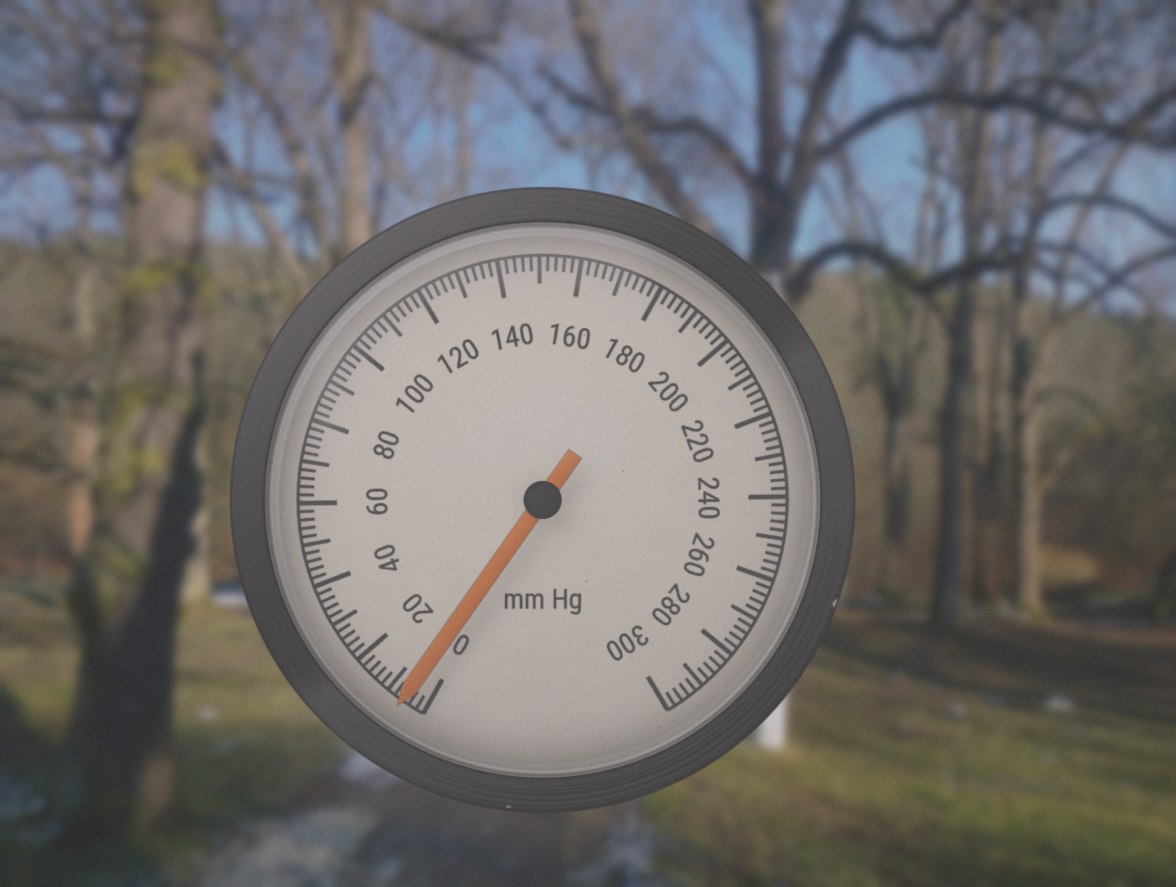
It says 6 mmHg
